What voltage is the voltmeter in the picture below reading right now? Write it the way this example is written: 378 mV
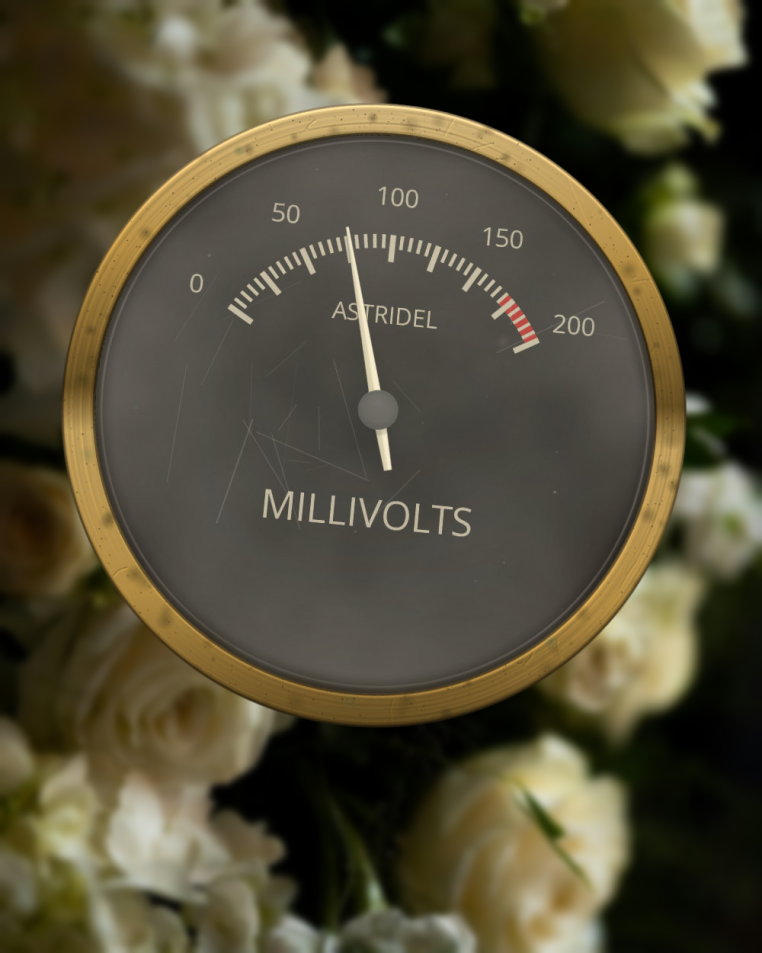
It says 75 mV
